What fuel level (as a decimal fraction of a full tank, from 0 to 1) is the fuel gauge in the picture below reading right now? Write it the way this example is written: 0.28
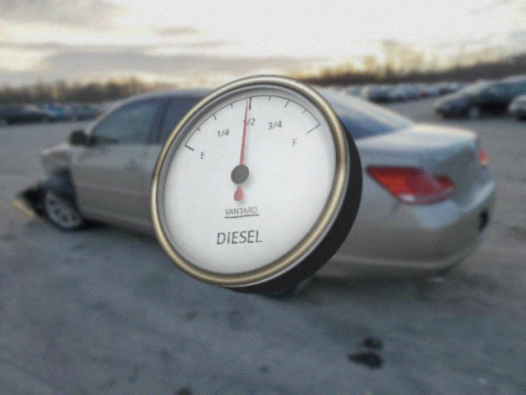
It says 0.5
